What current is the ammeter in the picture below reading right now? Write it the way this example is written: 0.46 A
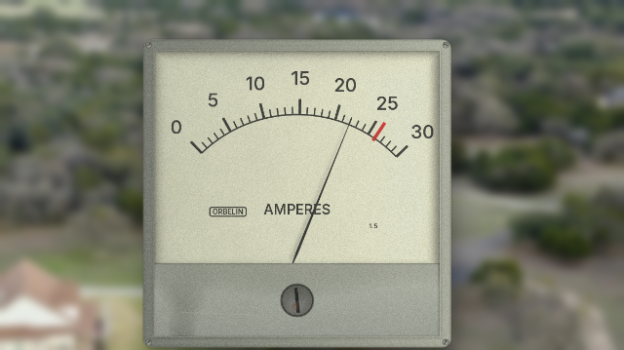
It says 22 A
